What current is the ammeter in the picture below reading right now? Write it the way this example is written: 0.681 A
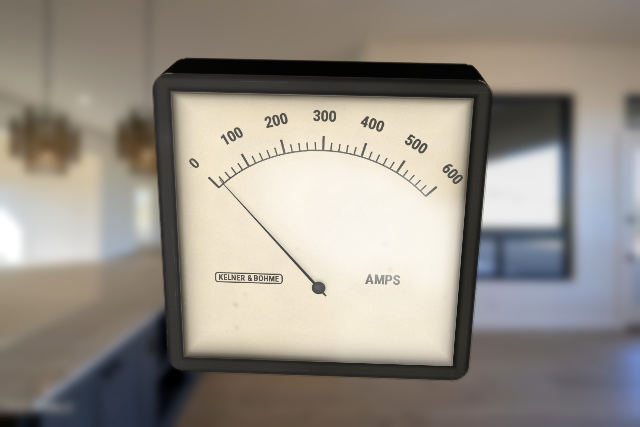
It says 20 A
